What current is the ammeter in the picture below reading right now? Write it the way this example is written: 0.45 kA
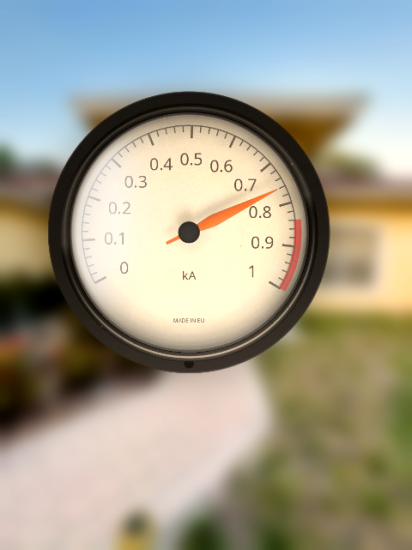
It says 0.76 kA
